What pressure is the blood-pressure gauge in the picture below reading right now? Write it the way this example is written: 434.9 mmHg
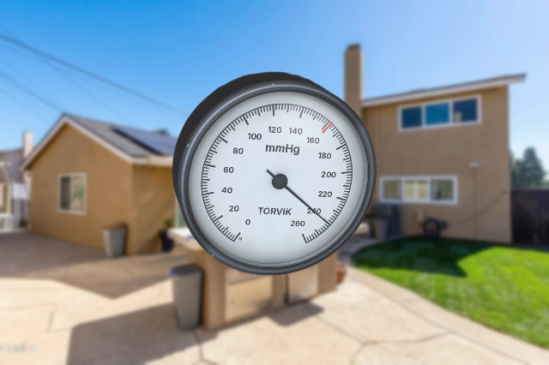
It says 240 mmHg
